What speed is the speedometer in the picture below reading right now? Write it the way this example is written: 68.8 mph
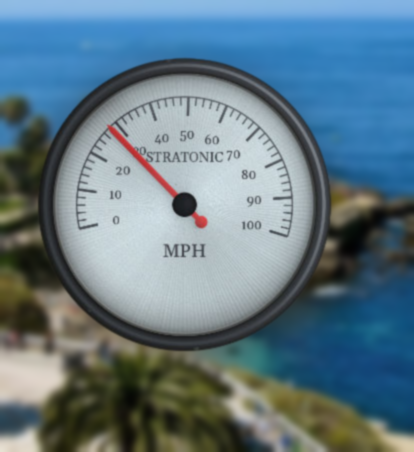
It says 28 mph
